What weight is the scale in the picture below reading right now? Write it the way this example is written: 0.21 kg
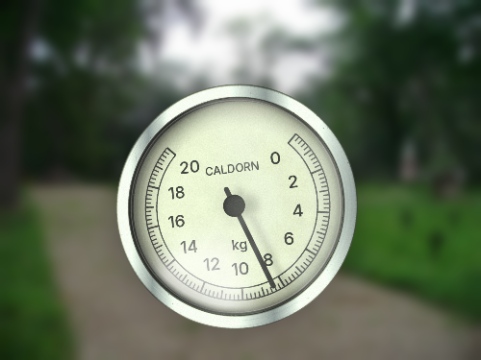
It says 8.4 kg
